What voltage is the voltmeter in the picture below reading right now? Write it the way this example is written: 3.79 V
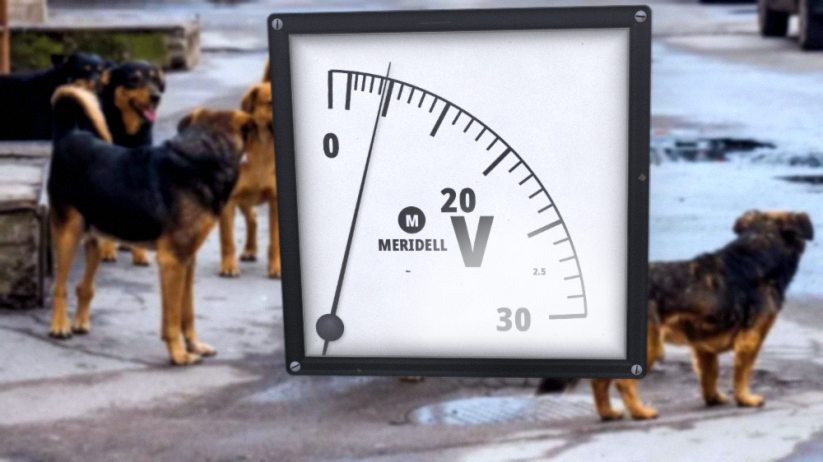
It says 9.5 V
